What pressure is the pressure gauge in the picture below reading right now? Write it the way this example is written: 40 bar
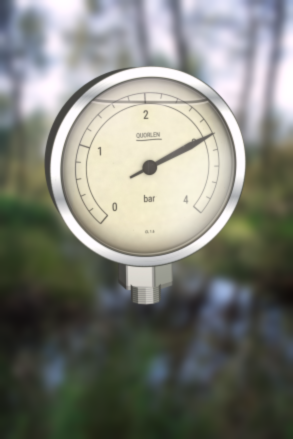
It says 3 bar
